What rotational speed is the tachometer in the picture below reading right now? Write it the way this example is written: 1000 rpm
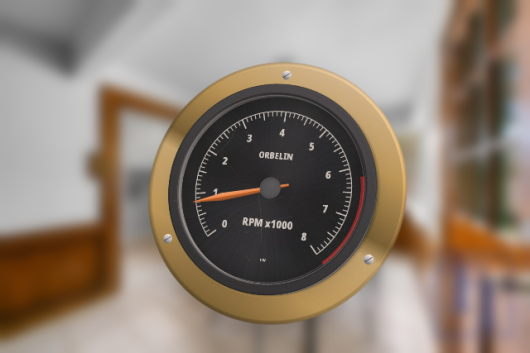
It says 800 rpm
